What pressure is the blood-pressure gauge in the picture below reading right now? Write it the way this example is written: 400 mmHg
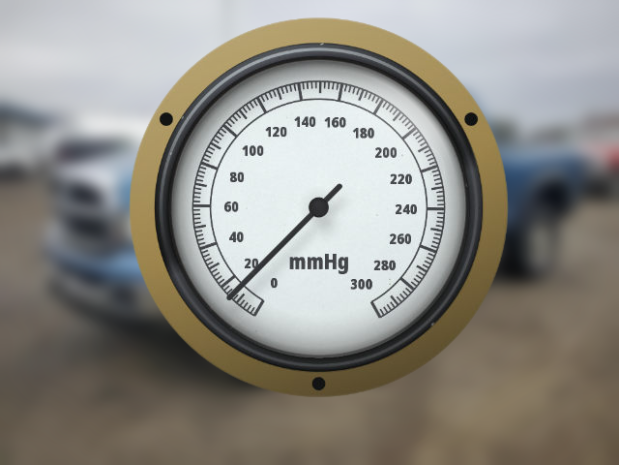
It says 14 mmHg
